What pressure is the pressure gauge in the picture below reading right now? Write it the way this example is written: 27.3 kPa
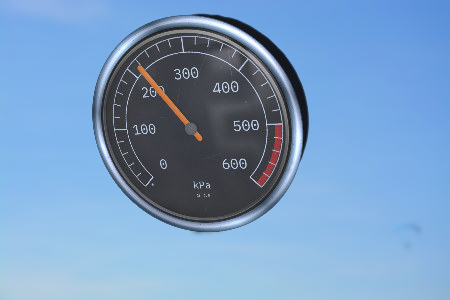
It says 220 kPa
